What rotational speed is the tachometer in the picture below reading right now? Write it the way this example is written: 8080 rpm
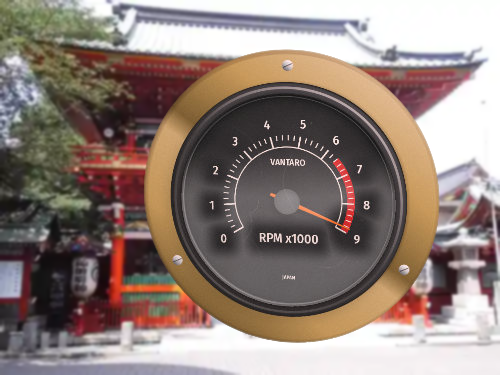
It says 8800 rpm
